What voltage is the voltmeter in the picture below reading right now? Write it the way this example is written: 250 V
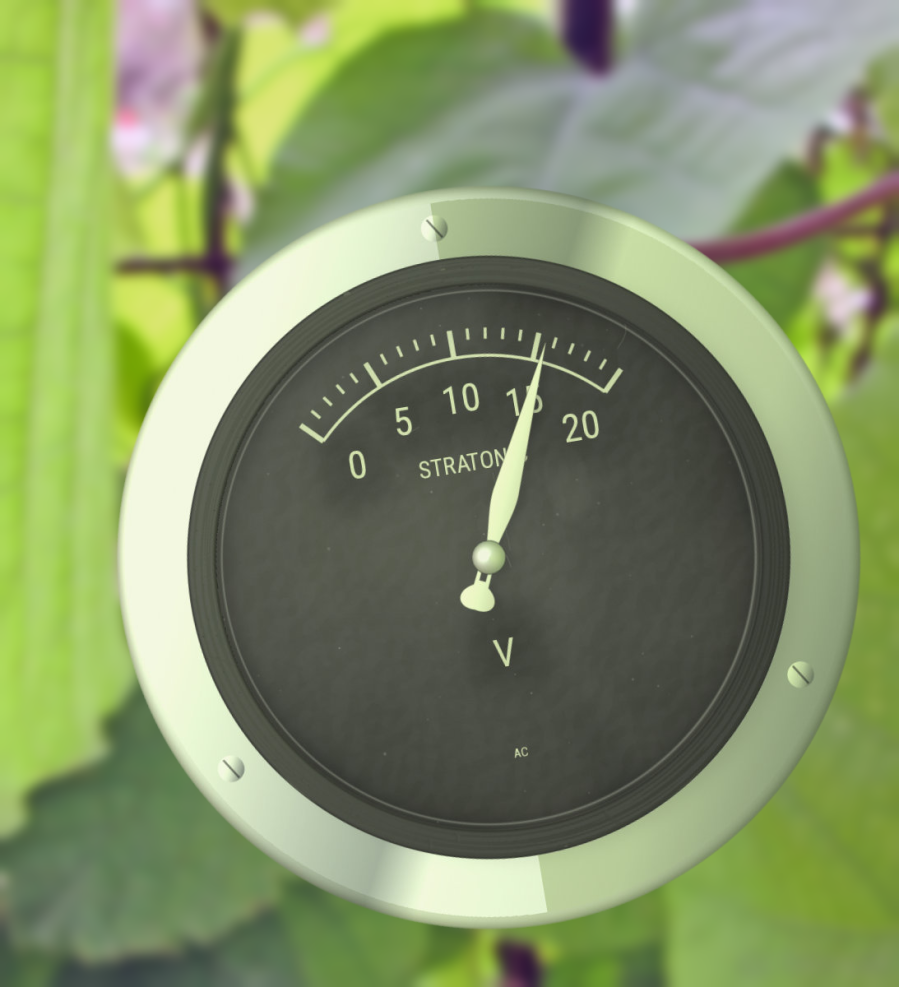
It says 15.5 V
